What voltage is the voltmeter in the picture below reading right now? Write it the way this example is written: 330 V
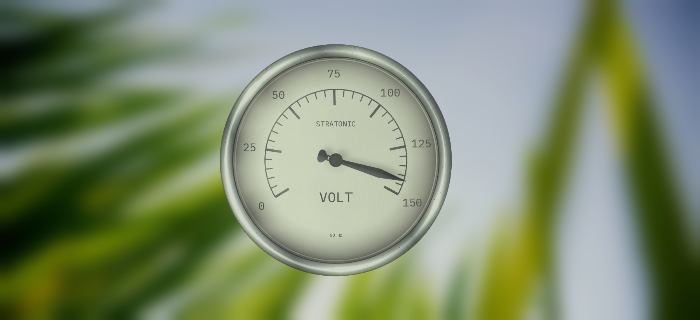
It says 142.5 V
